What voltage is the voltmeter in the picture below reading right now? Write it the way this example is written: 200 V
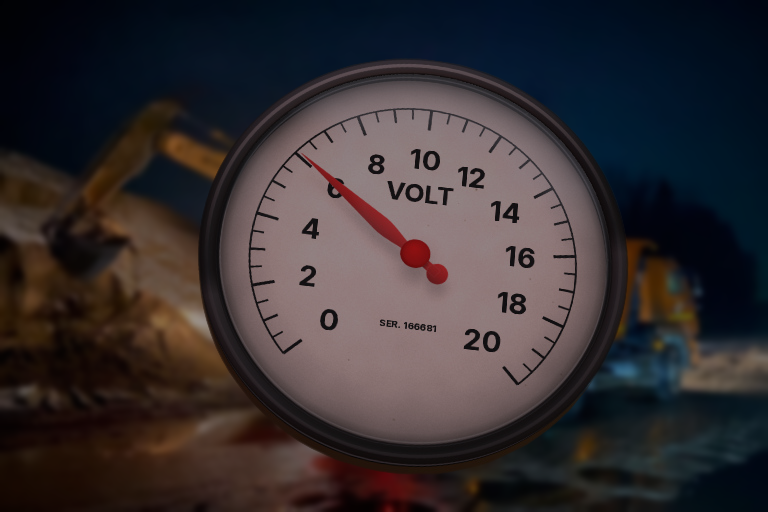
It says 6 V
